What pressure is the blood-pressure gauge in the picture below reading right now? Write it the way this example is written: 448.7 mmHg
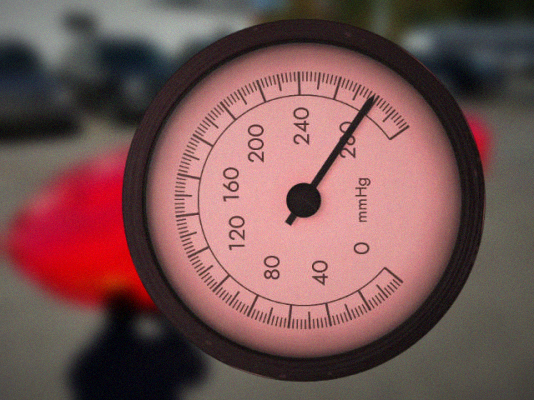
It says 278 mmHg
